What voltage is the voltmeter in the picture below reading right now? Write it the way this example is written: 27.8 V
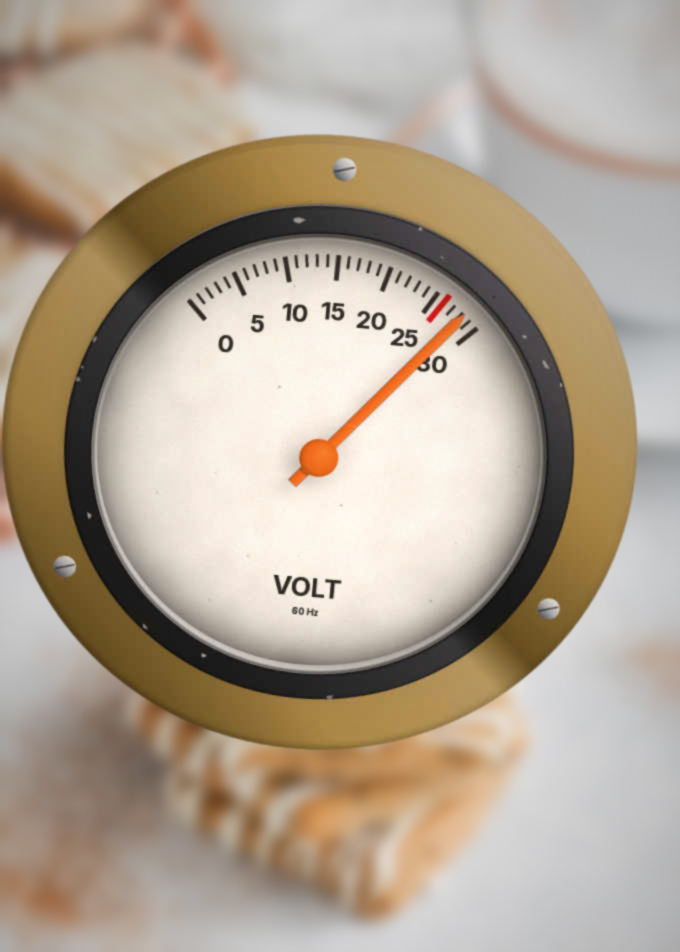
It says 28 V
